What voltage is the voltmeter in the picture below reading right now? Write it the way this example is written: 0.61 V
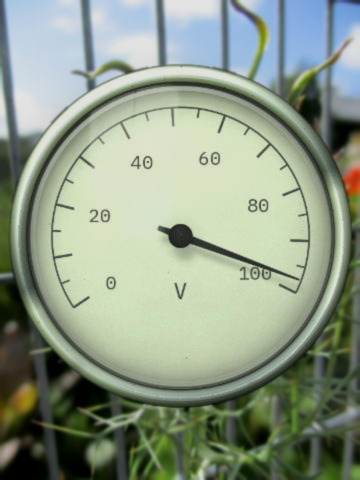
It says 97.5 V
